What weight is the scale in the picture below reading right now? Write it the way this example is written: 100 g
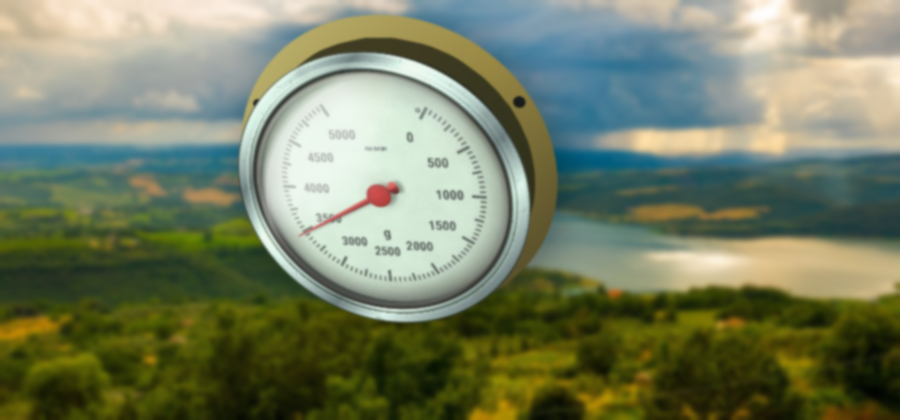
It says 3500 g
